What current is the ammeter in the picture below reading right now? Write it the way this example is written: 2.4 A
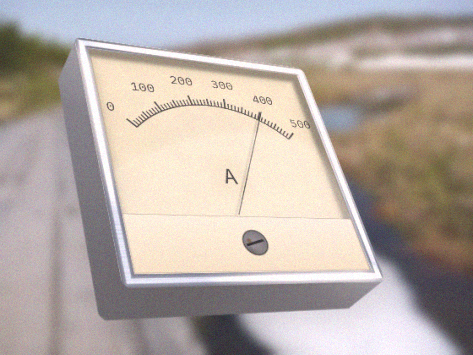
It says 400 A
